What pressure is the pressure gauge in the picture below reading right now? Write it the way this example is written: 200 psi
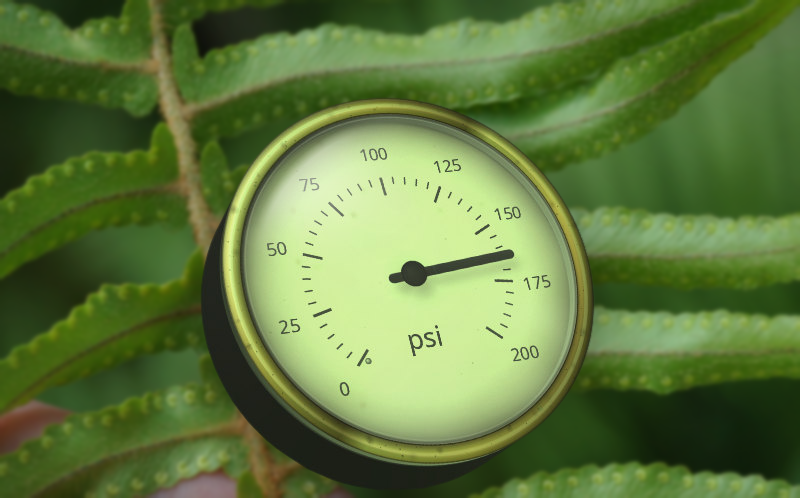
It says 165 psi
